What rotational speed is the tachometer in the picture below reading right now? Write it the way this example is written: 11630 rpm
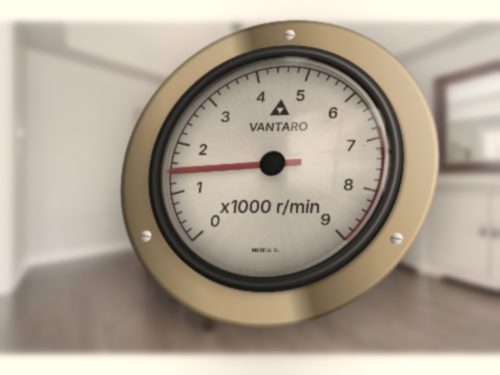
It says 1400 rpm
